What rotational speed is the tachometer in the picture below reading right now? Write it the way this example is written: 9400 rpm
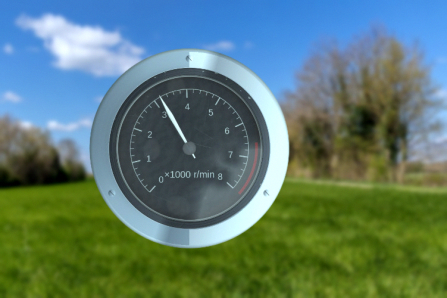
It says 3200 rpm
